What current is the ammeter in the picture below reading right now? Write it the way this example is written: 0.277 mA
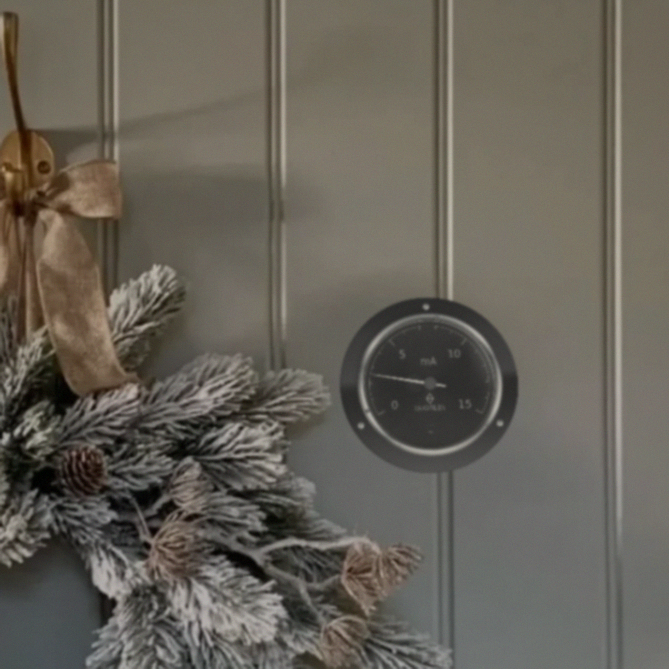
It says 2.5 mA
